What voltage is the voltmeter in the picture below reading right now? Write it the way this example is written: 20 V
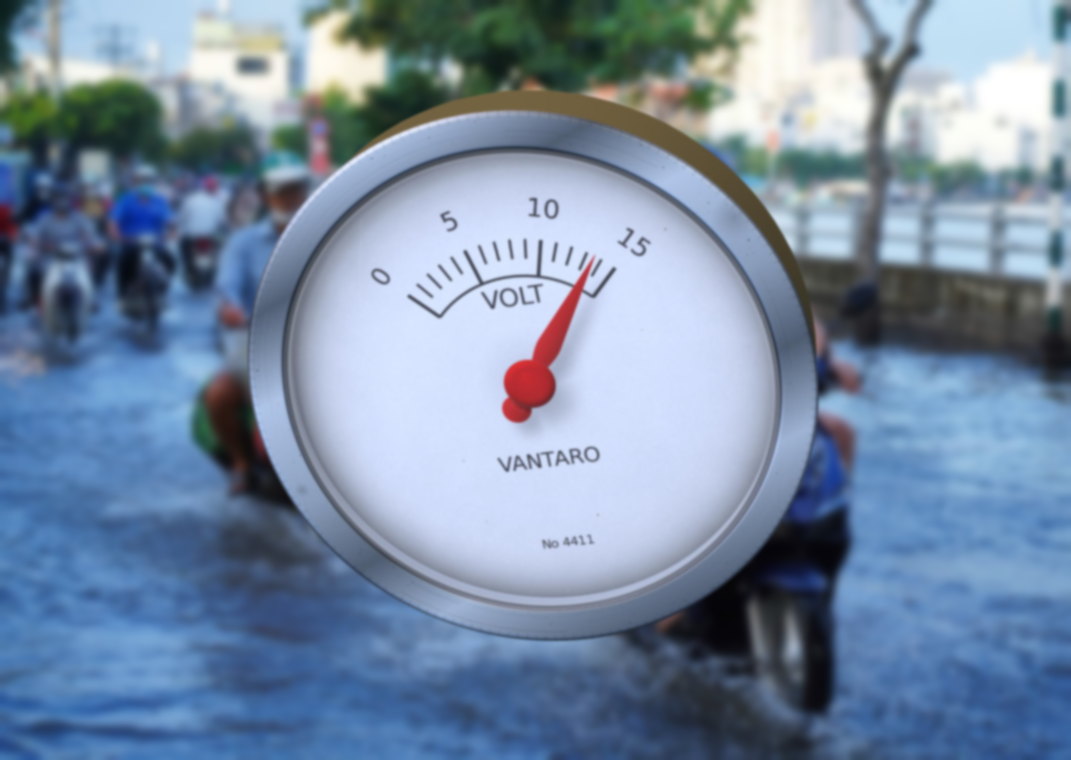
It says 13.5 V
